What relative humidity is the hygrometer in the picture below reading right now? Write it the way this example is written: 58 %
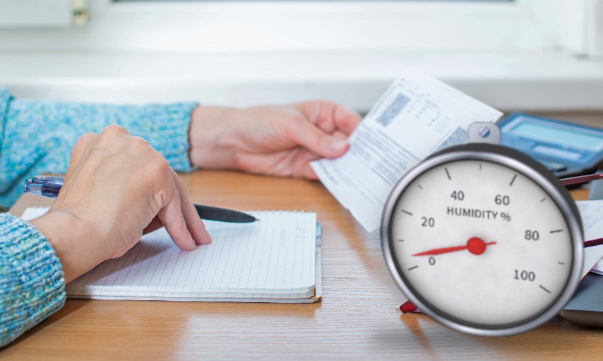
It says 5 %
